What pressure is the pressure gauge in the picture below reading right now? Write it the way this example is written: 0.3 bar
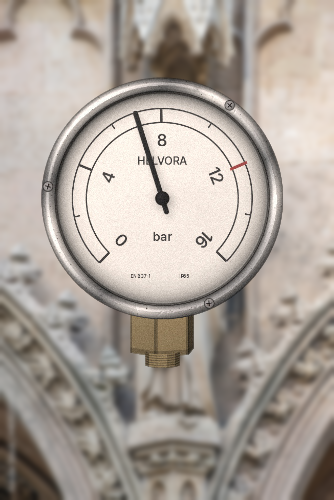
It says 7 bar
